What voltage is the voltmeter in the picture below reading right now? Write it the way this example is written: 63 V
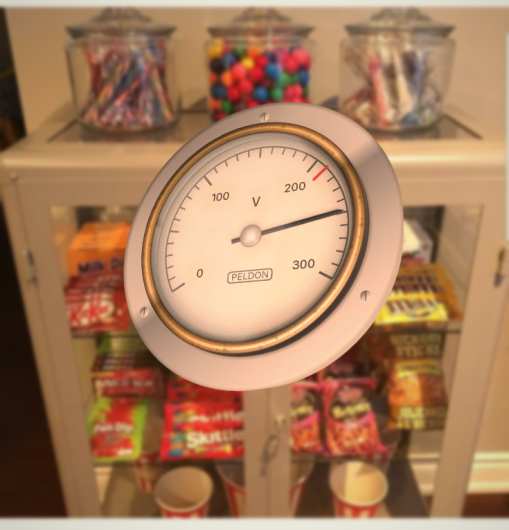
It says 250 V
